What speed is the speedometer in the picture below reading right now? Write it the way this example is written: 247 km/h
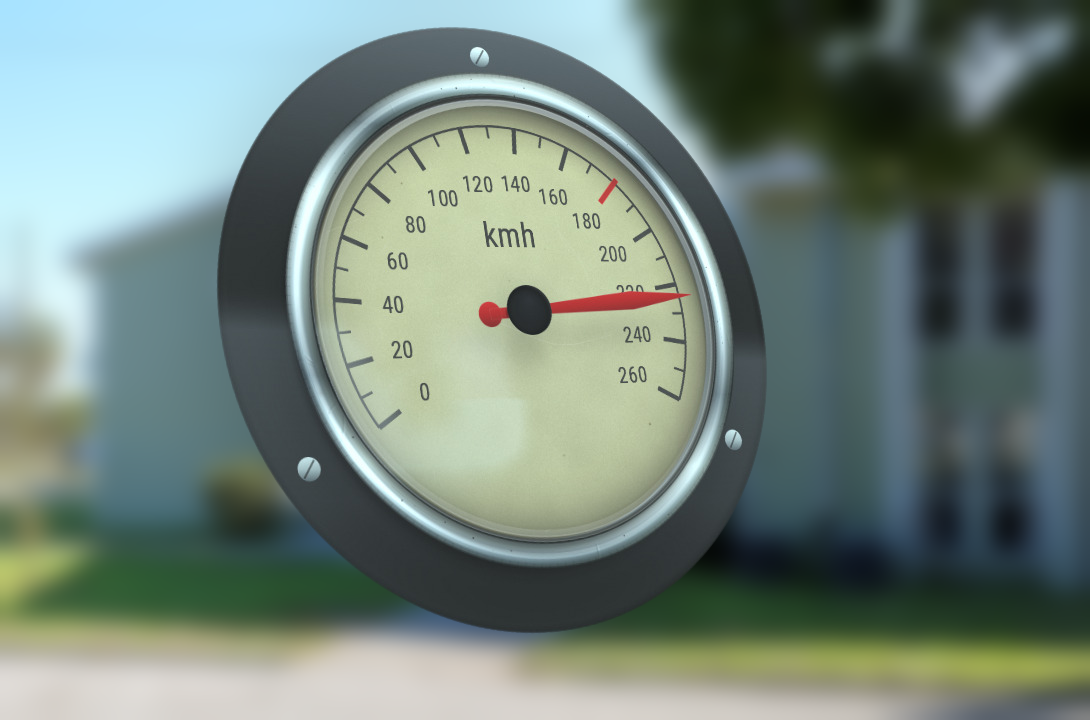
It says 225 km/h
